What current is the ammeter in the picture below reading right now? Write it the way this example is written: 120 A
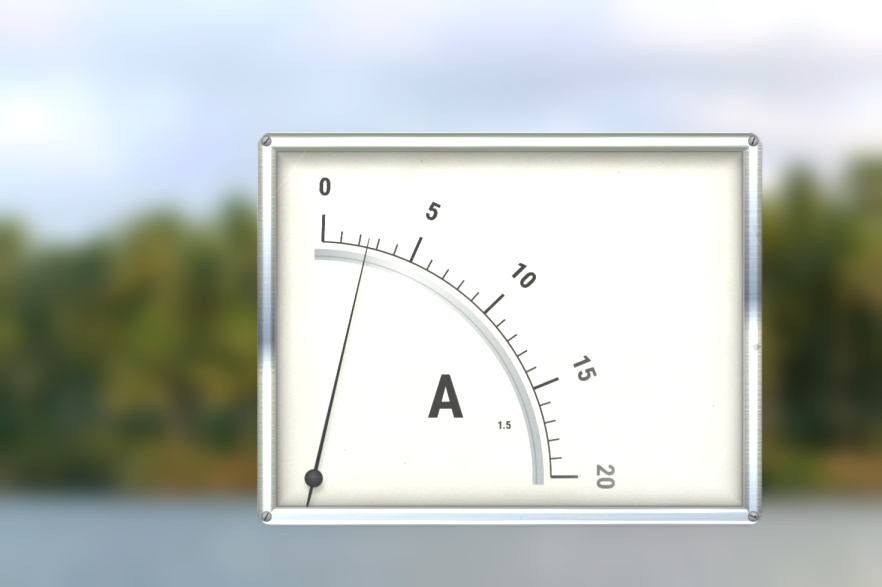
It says 2.5 A
